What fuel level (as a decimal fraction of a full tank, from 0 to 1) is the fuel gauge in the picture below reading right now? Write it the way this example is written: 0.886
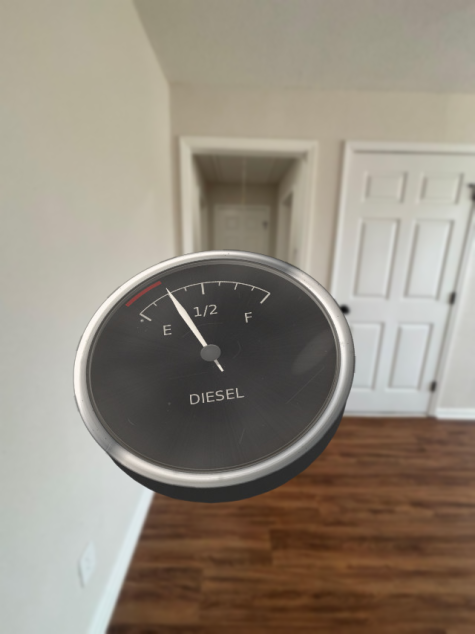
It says 0.25
